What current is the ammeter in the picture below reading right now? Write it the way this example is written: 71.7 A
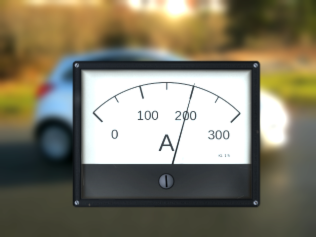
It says 200 A
